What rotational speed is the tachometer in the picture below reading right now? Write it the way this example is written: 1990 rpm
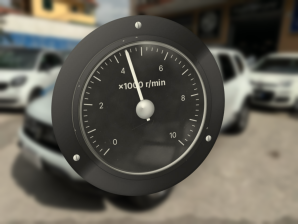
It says 4400 rpm
